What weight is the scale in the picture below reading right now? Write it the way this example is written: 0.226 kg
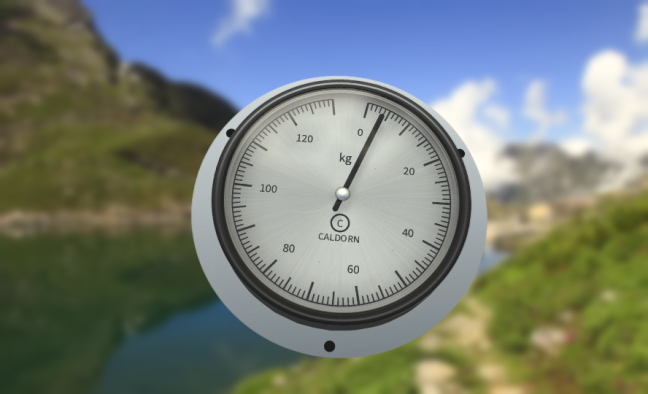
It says 4 kg
